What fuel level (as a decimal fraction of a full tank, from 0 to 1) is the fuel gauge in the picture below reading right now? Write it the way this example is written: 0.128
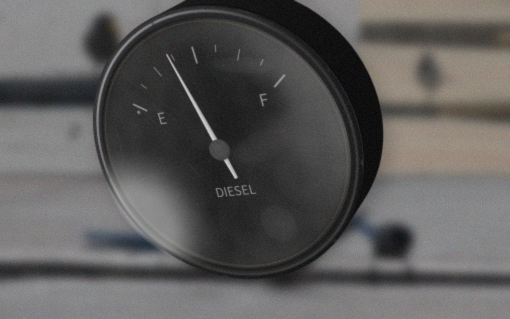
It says 0.375
